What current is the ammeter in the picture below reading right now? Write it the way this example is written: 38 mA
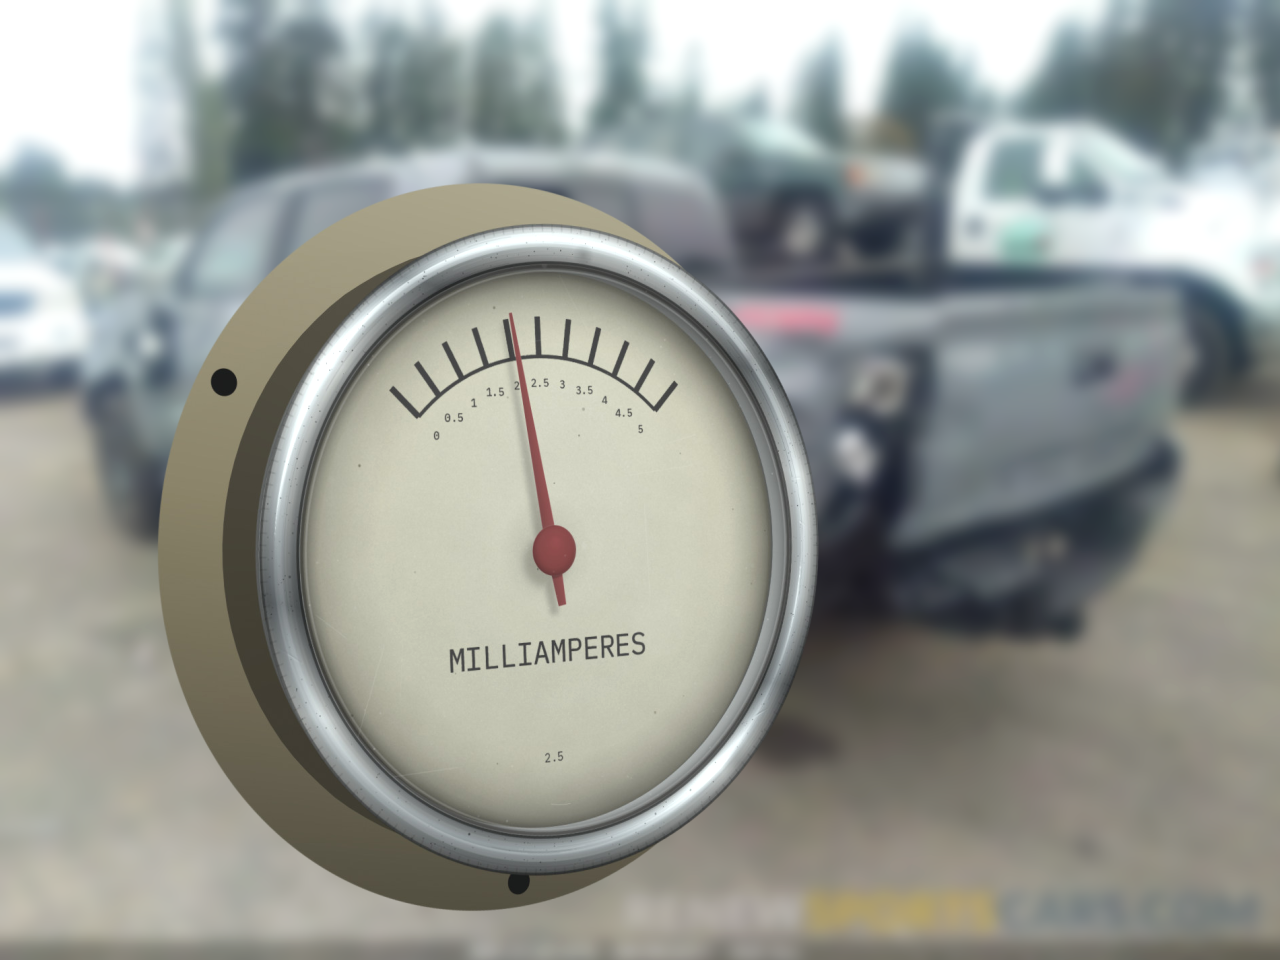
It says 2 mA
